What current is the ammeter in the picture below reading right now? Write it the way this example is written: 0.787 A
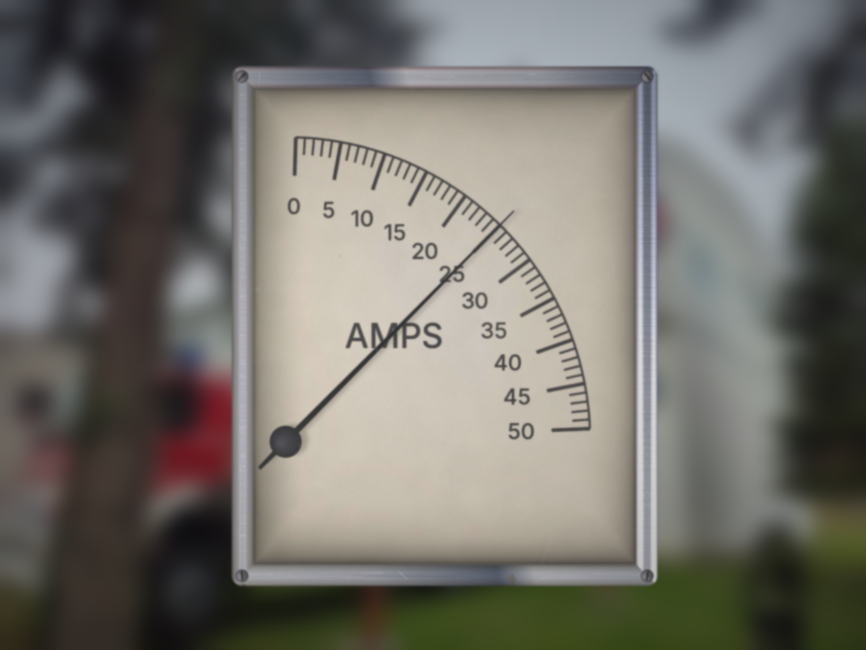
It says 25 A
